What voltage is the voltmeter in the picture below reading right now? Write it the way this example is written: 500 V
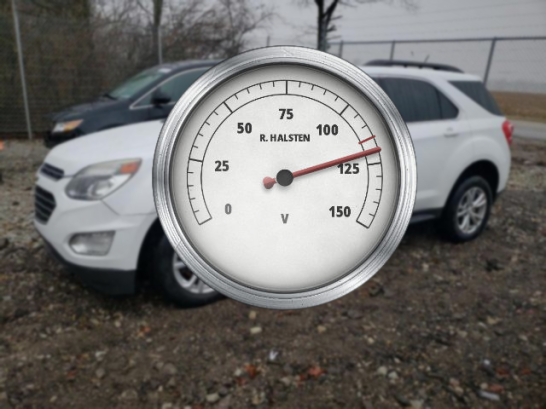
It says 120 V
